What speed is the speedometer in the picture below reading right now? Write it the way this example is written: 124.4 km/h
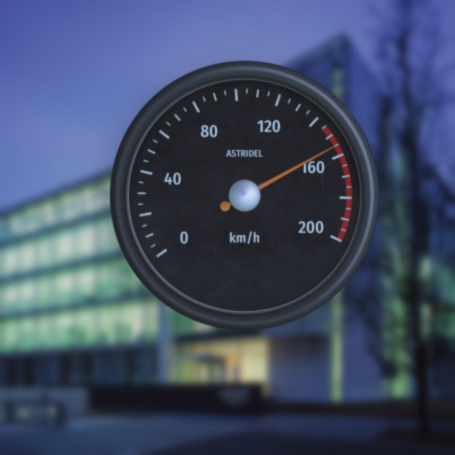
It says 155 km/h
